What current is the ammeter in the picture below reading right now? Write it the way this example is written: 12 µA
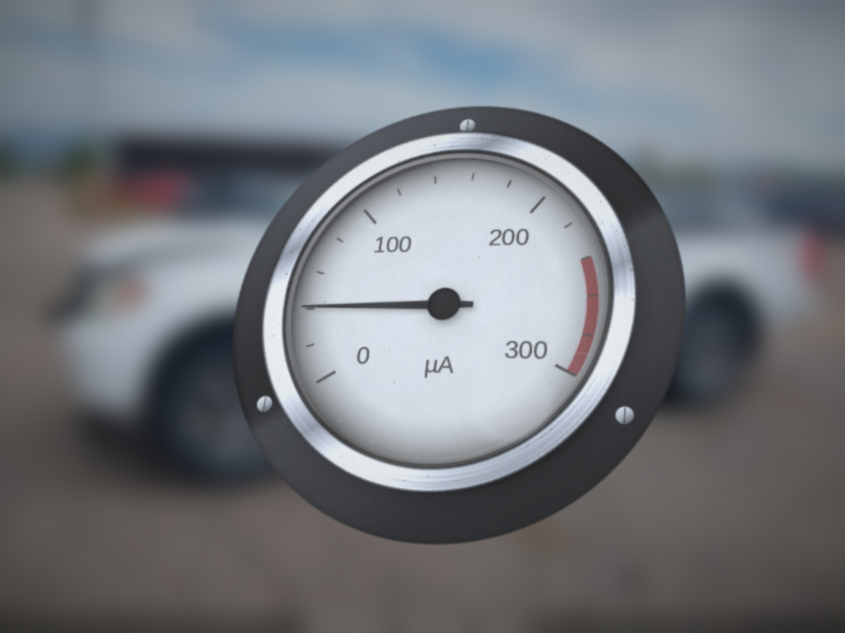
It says 40 µA
